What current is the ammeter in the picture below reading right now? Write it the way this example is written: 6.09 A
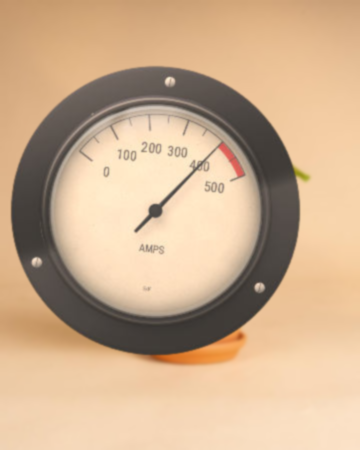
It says 400 A
